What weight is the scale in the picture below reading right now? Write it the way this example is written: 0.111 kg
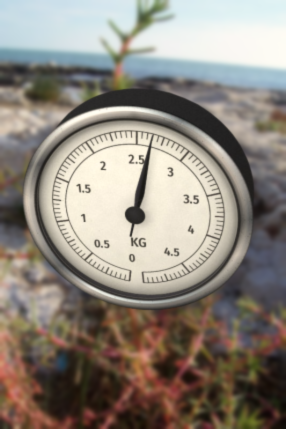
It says 2.65 kg
